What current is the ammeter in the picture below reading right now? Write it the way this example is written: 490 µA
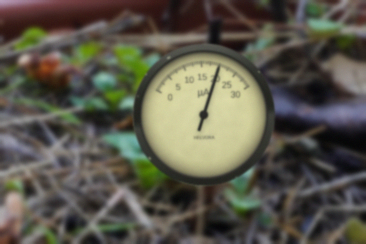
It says 20 µA
